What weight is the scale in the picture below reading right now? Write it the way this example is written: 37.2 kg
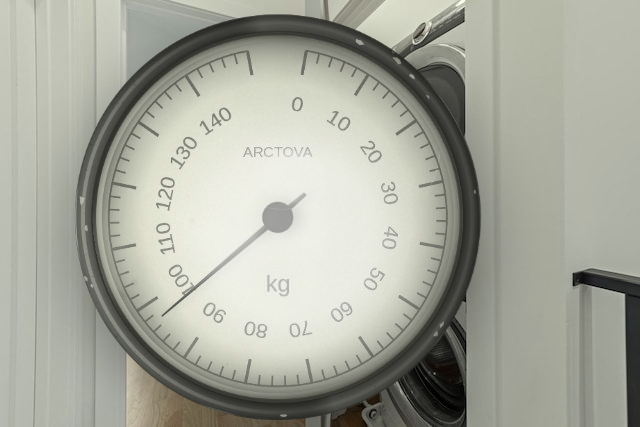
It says 97 kg
